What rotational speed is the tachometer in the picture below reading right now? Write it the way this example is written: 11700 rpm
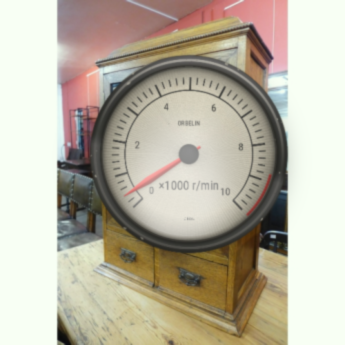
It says 400 rpm
